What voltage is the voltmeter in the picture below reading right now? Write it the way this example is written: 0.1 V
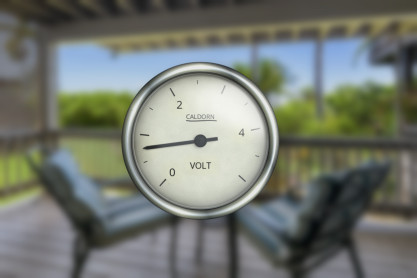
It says 0.75 V
